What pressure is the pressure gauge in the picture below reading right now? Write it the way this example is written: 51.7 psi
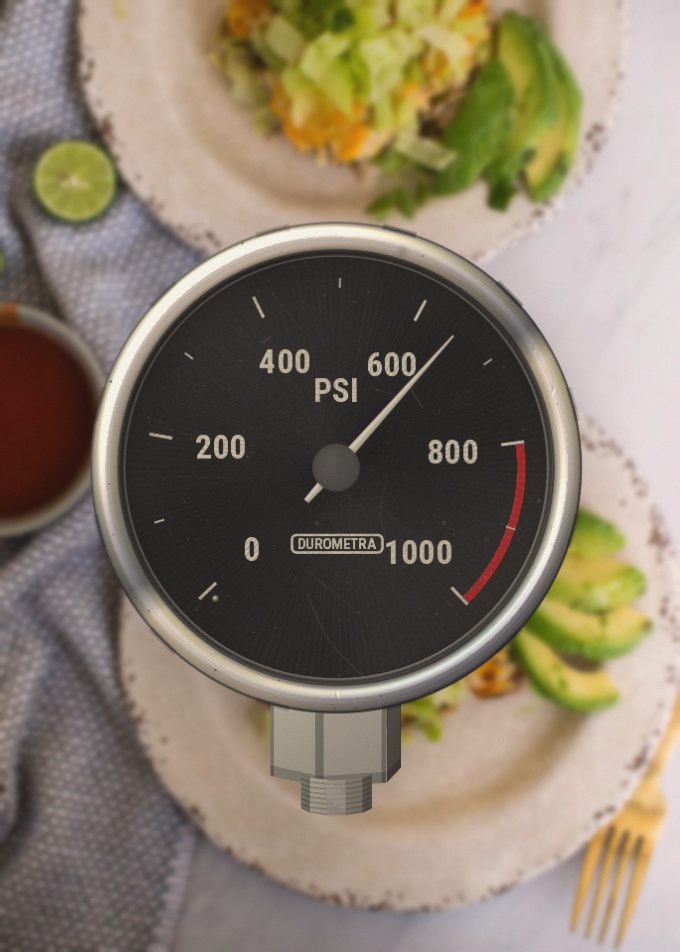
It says 650 psi
